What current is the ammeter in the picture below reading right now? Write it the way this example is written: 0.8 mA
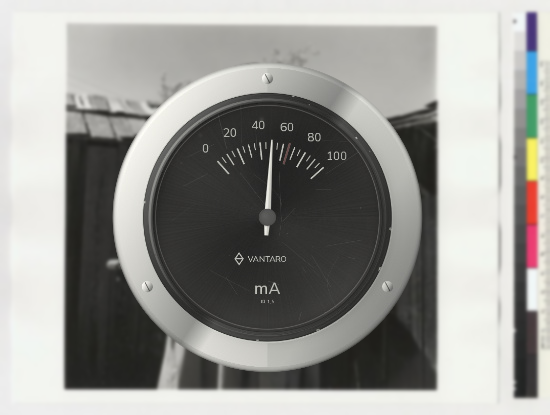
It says 50 mA
